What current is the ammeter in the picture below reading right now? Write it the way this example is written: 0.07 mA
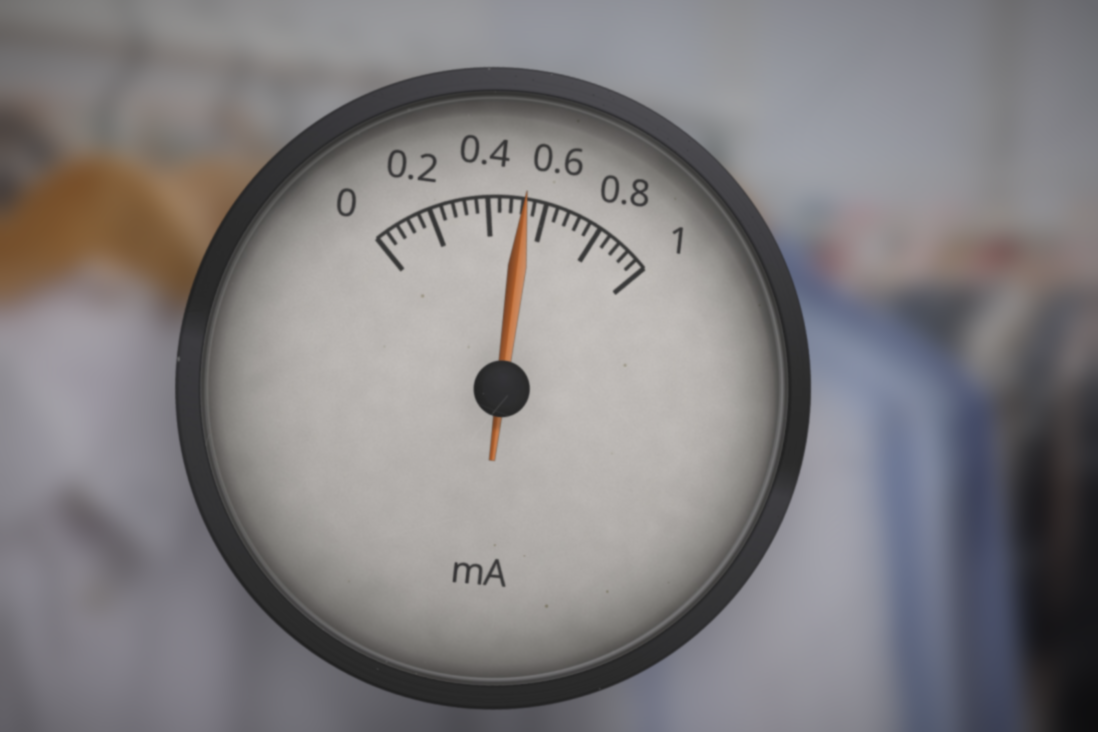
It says 0.52 mA
